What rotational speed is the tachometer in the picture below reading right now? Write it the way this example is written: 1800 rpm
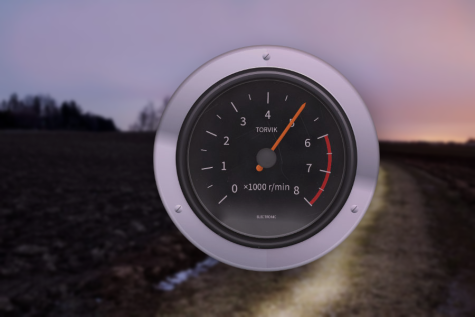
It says 5000 rpm
